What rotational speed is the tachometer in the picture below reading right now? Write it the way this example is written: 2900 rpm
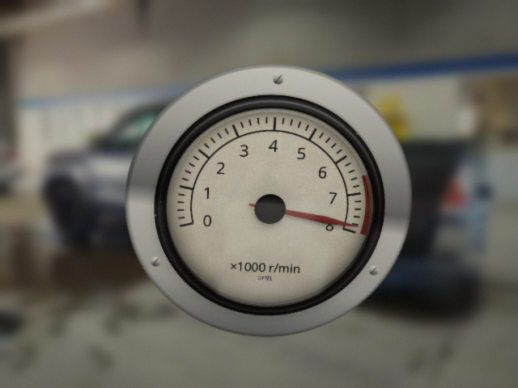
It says 7800 rpm
